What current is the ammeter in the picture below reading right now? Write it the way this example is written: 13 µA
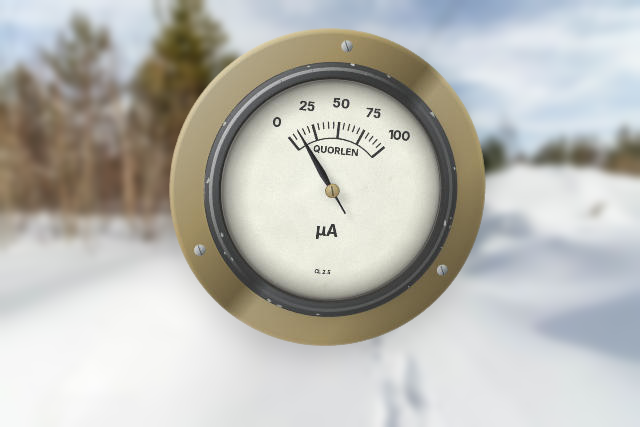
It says 10 µA
